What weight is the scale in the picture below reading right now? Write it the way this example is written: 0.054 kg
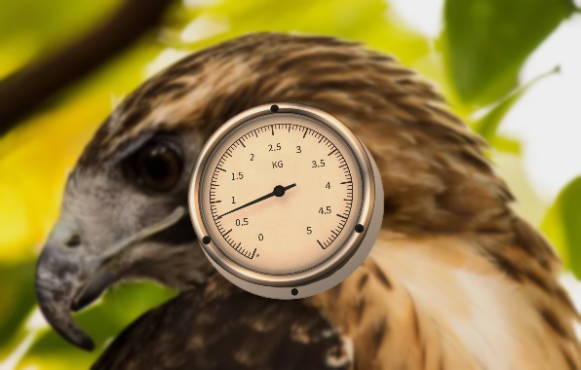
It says 0.75 kg
